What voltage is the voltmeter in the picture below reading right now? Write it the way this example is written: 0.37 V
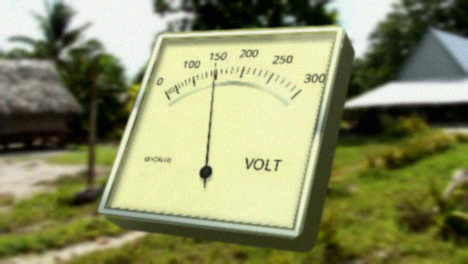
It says 150 V
